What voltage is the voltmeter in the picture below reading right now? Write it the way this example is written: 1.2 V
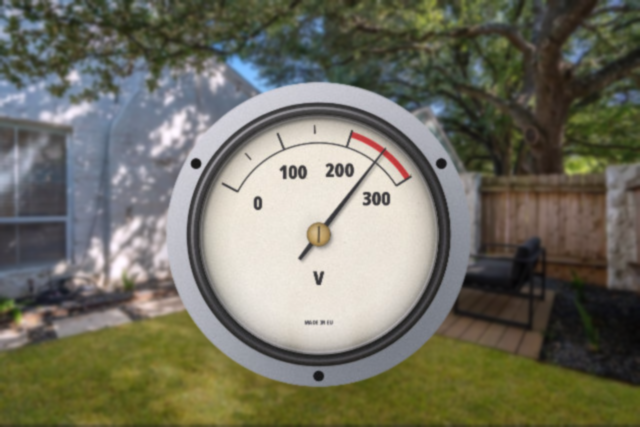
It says 250 V
